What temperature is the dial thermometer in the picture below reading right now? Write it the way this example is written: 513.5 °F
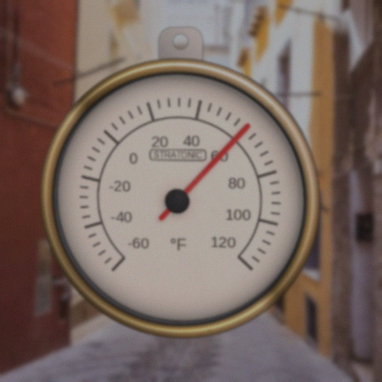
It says 60 °F
